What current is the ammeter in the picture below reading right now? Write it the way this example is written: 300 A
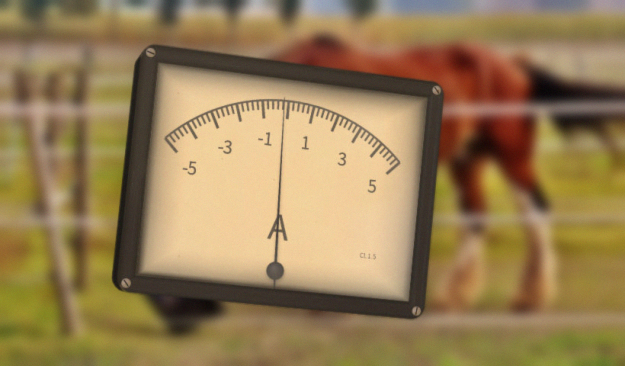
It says -0.2 A
